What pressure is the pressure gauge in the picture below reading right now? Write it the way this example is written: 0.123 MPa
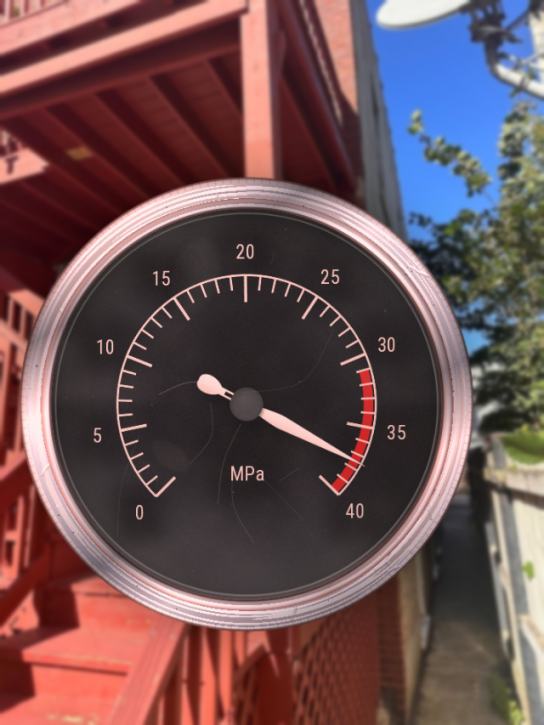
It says 37.5 MPa
